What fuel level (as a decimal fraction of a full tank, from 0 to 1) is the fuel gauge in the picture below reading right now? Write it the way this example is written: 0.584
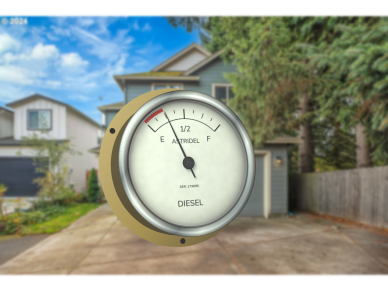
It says 0.25
